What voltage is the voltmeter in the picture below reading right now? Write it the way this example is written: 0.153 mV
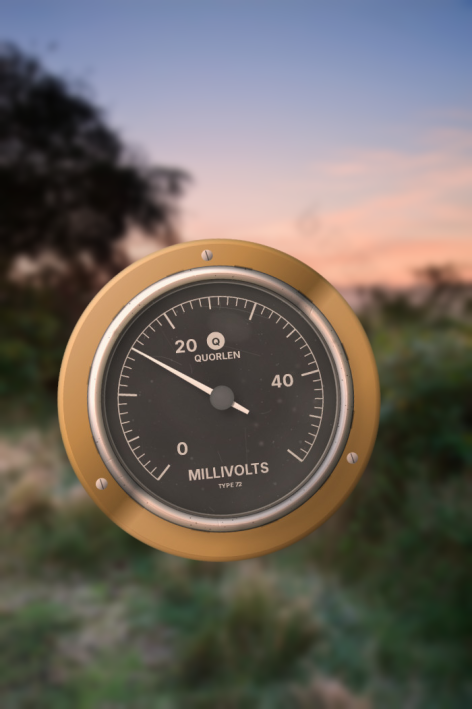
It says 15 mV
